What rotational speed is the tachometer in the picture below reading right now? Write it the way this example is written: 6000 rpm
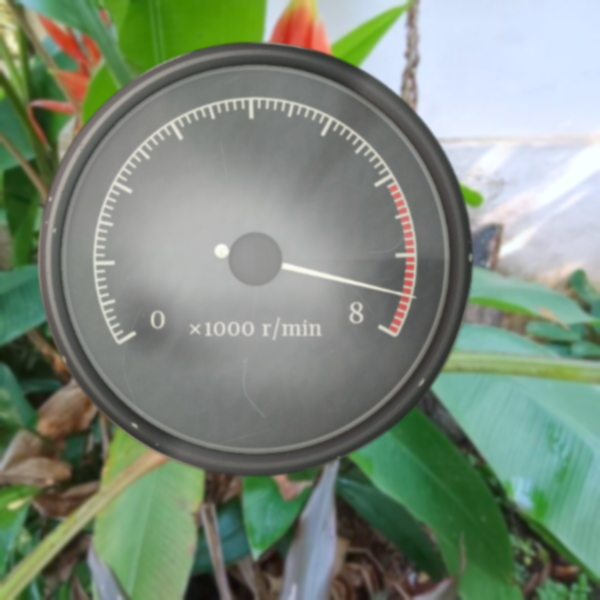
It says 7500 rpm
